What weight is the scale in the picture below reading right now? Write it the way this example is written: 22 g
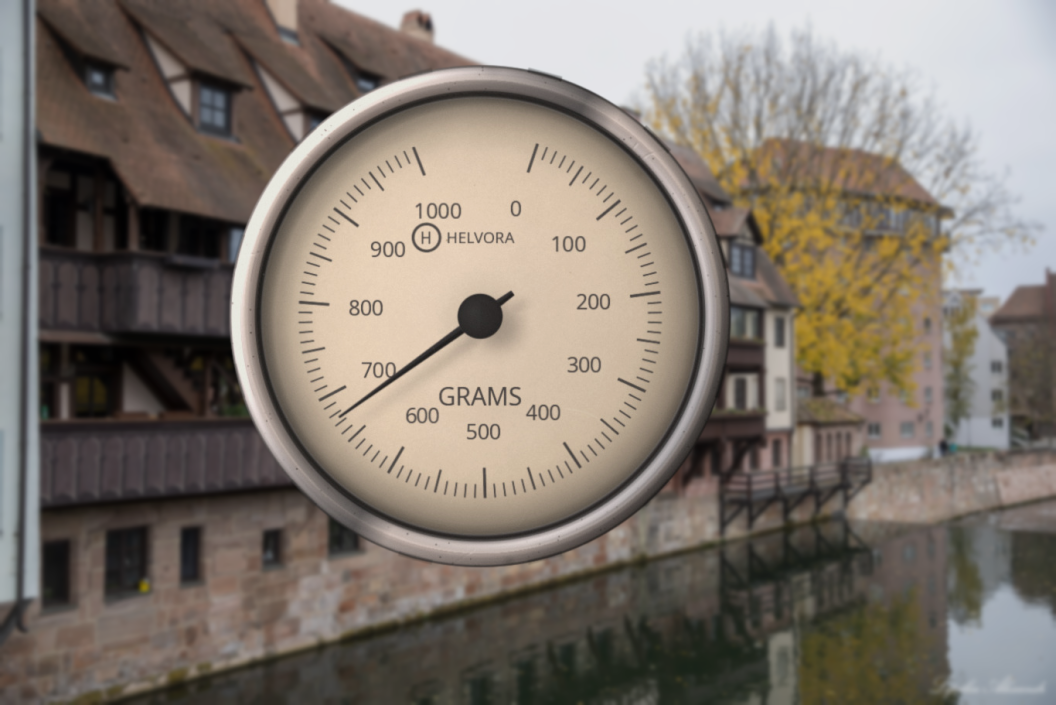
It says 675 g
